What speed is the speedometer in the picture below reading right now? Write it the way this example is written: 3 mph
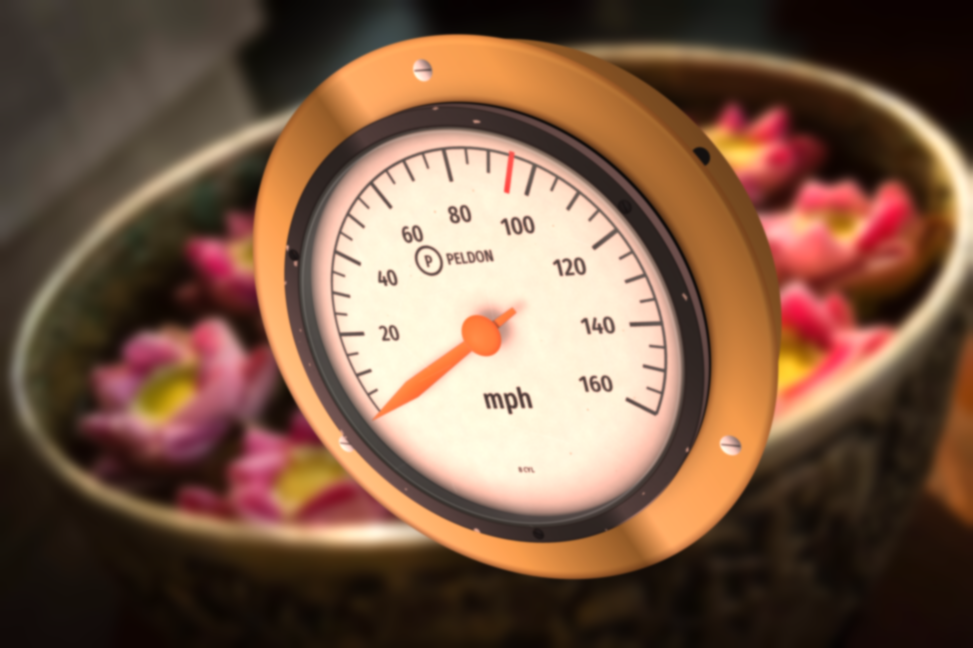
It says 0 mph
